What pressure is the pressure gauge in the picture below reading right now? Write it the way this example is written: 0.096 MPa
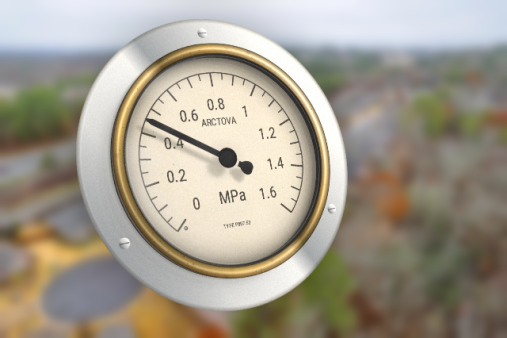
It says 0.45 MPa
